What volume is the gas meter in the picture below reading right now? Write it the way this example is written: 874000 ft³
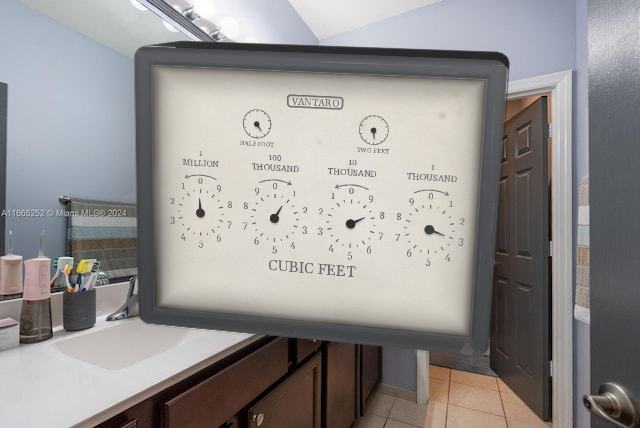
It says 8300 ft³
